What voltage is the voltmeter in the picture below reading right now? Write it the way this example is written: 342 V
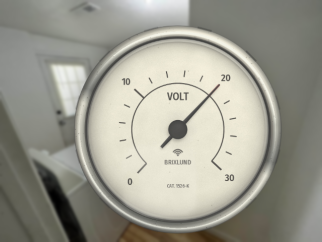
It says 20 V
